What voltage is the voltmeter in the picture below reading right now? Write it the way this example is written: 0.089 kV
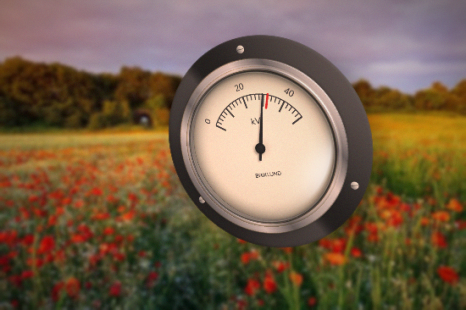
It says 30 kV
